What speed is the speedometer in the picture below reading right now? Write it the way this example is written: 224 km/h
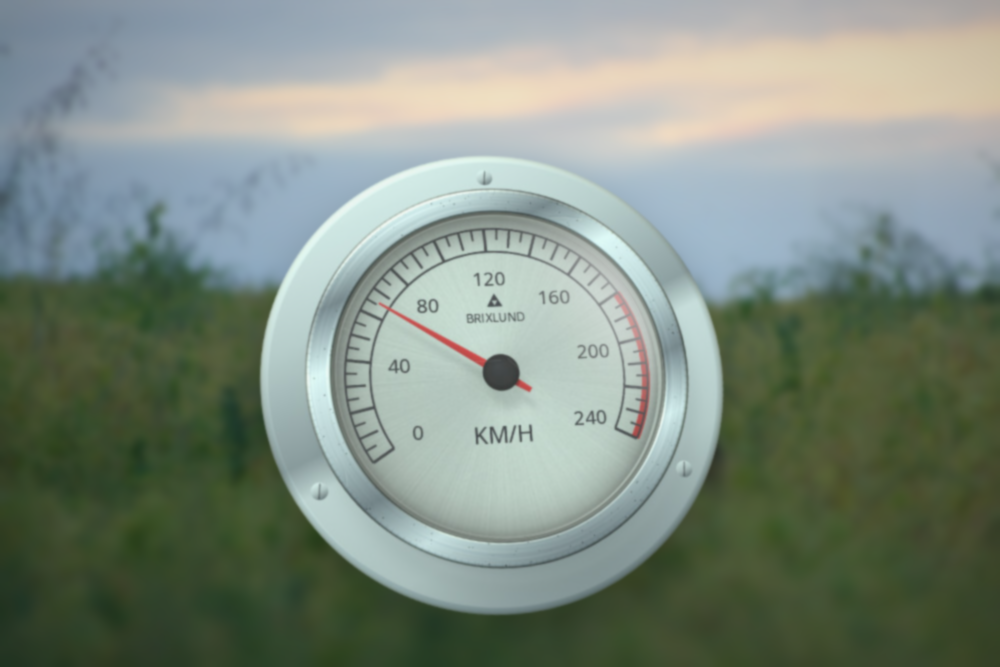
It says 65 km/h
